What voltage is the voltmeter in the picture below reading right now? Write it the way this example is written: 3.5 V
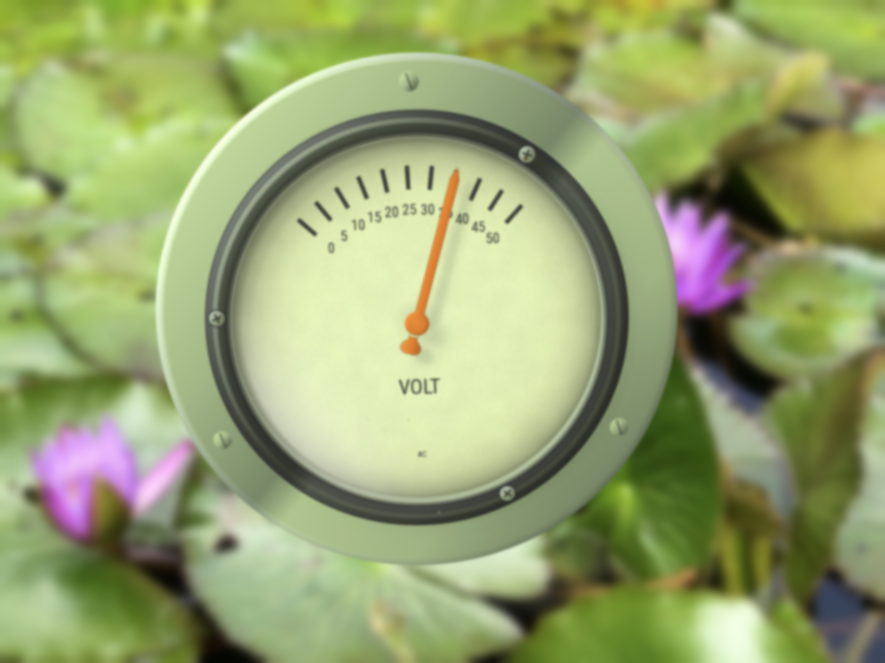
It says 35 V
